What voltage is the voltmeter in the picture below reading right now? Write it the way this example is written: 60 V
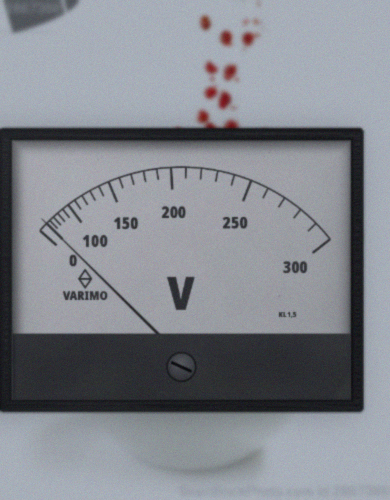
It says 50 V
